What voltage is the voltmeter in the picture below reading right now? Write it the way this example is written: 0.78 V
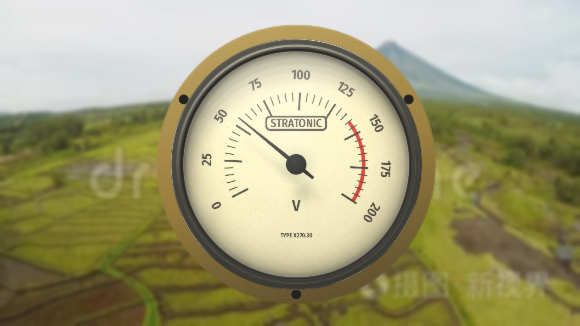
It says 55 V
